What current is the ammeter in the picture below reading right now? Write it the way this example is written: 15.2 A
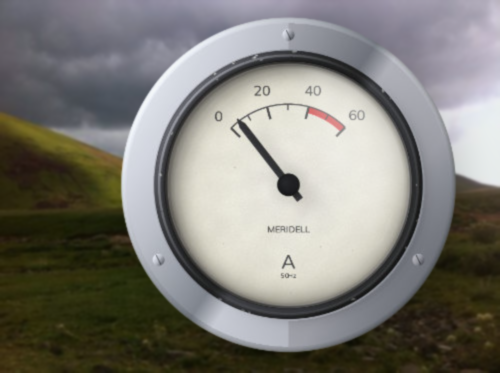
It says 5 A
